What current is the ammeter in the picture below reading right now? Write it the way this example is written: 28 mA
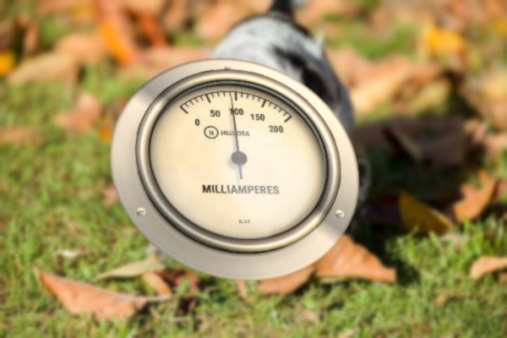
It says 90 mA
